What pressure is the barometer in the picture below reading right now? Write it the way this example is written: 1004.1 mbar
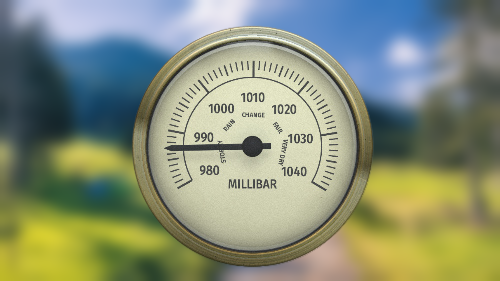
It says 987 mbar
